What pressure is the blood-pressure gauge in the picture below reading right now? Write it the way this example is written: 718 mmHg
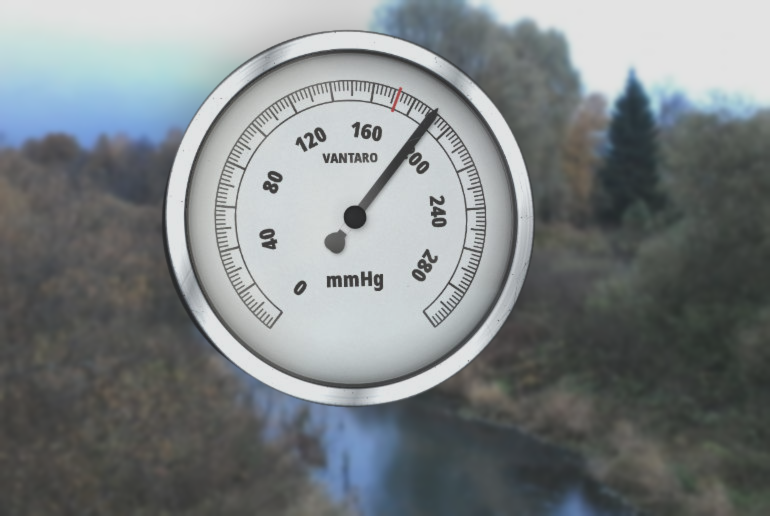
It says 190 mmHg
